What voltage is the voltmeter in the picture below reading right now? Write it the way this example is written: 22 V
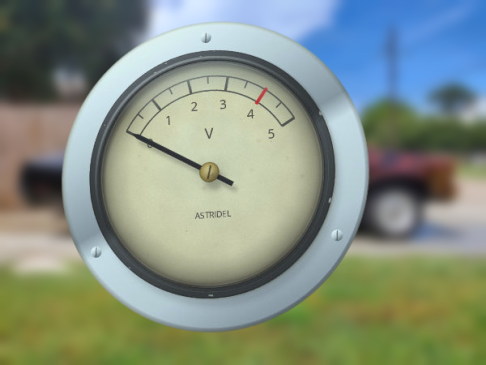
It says 0 V
